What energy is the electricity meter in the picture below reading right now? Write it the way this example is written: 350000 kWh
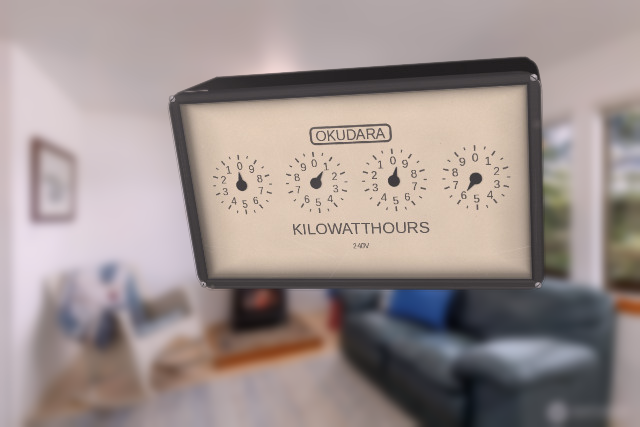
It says 96 kWh
